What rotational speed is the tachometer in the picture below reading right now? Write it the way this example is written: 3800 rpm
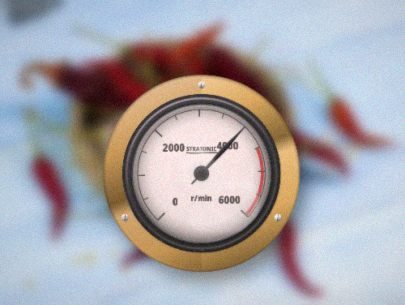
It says 4000 rpm
